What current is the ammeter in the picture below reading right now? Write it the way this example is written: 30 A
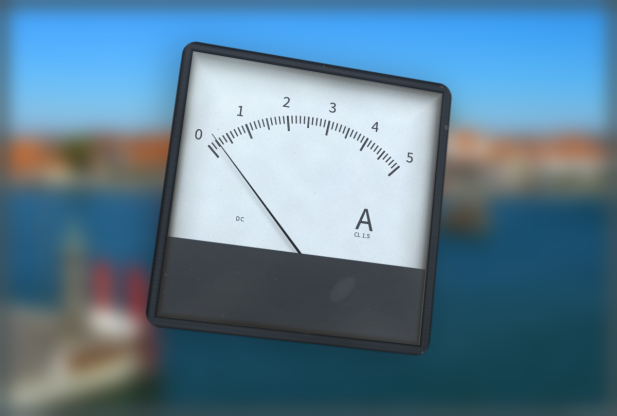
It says 0.2 A
